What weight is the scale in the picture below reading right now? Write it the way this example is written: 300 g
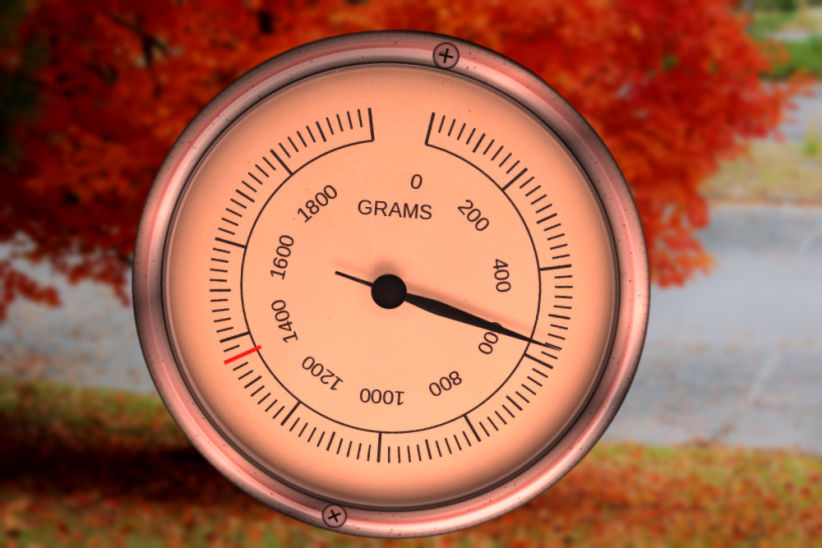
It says 560 g
